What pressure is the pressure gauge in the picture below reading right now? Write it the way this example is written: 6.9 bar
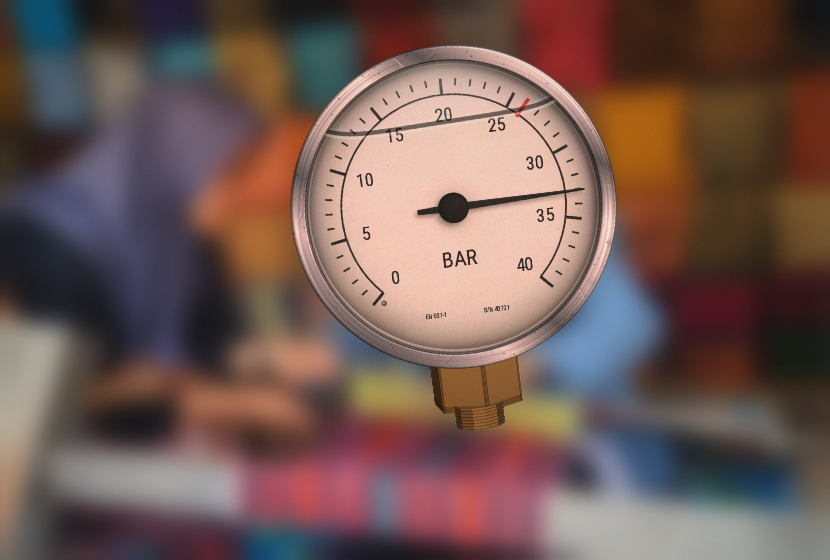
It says 33 bar
